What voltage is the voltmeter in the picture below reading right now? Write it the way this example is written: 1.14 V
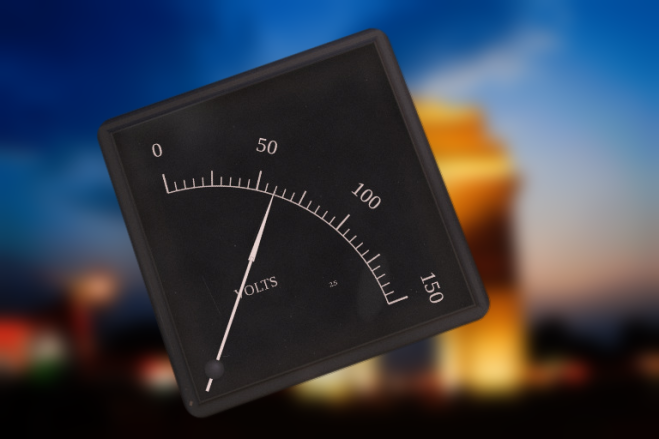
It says 60 V
